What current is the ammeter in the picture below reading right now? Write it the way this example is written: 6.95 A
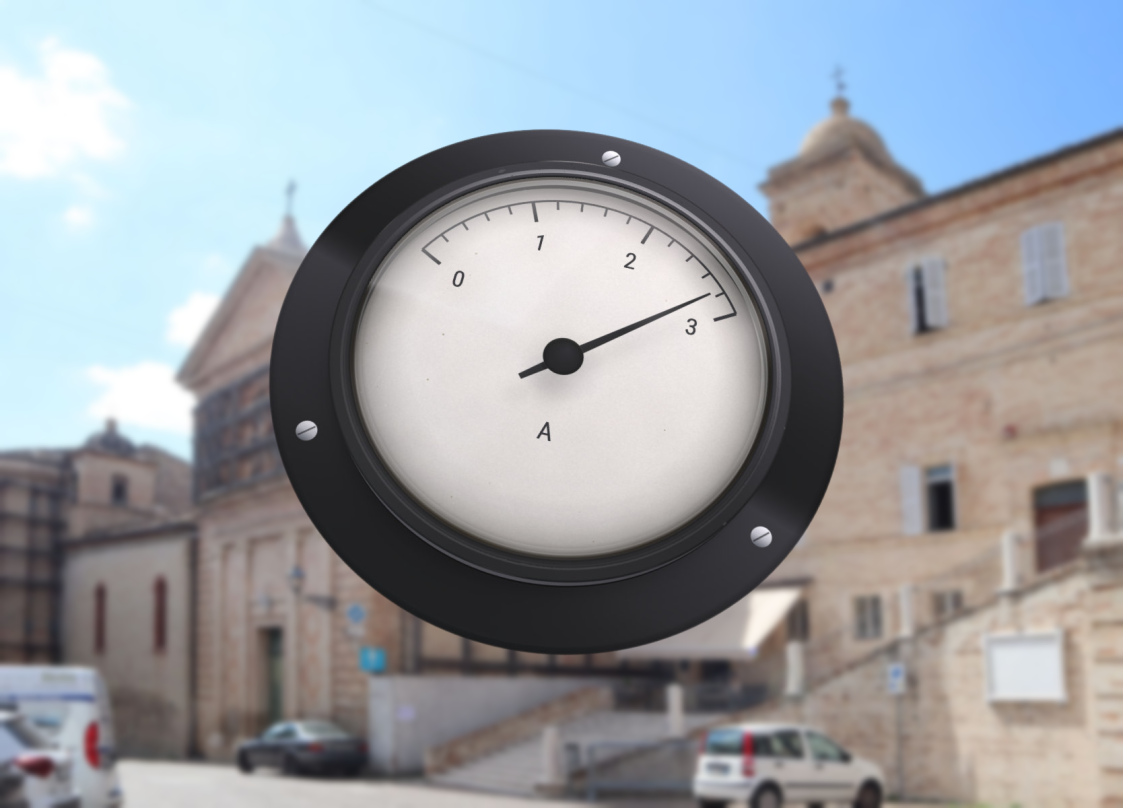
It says 2.8 A
